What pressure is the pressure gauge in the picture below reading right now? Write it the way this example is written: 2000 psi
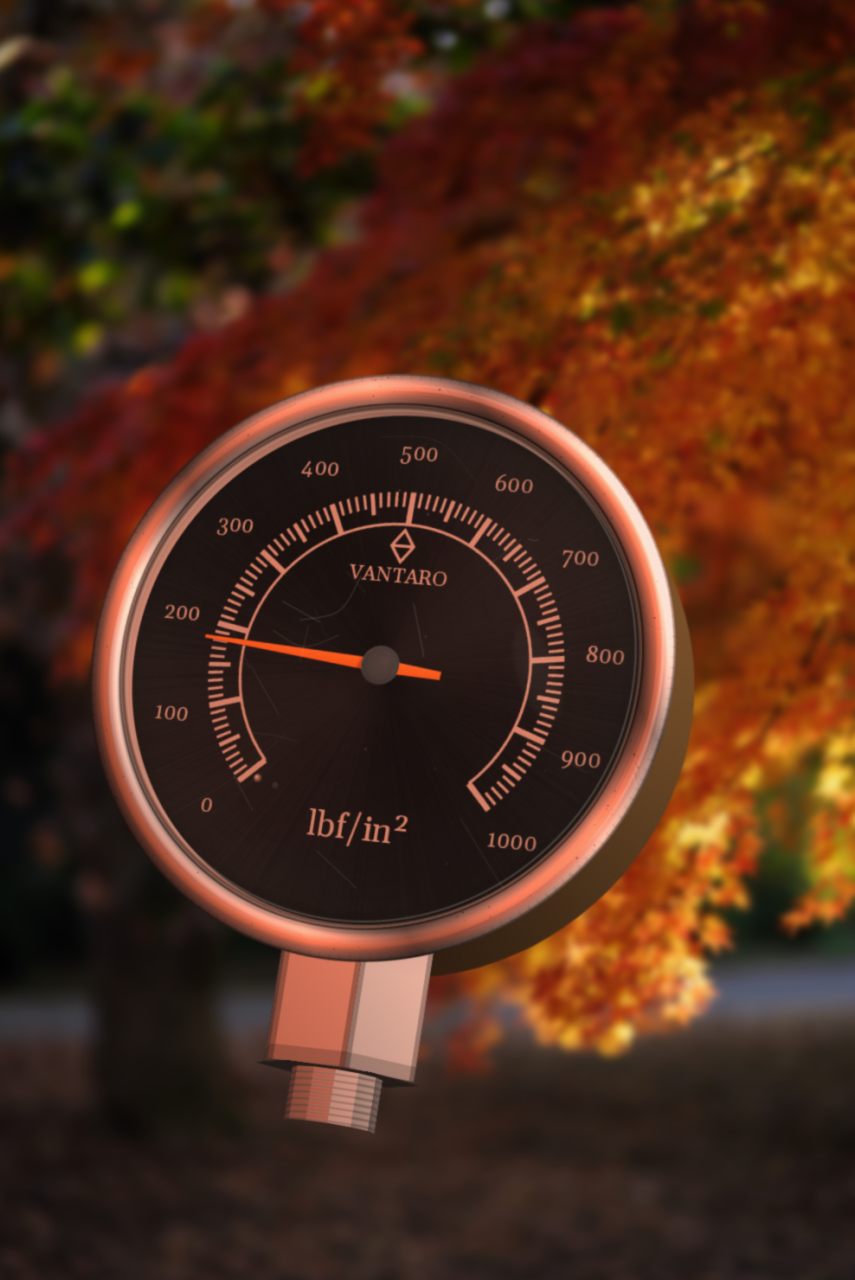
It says 180 psi
